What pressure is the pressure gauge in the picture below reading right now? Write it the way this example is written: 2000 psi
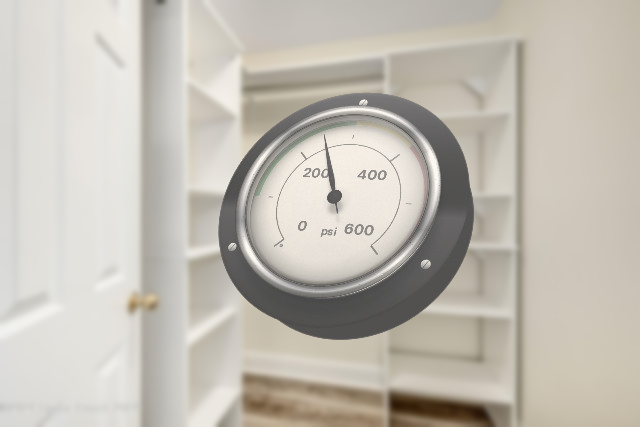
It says 250 psi
